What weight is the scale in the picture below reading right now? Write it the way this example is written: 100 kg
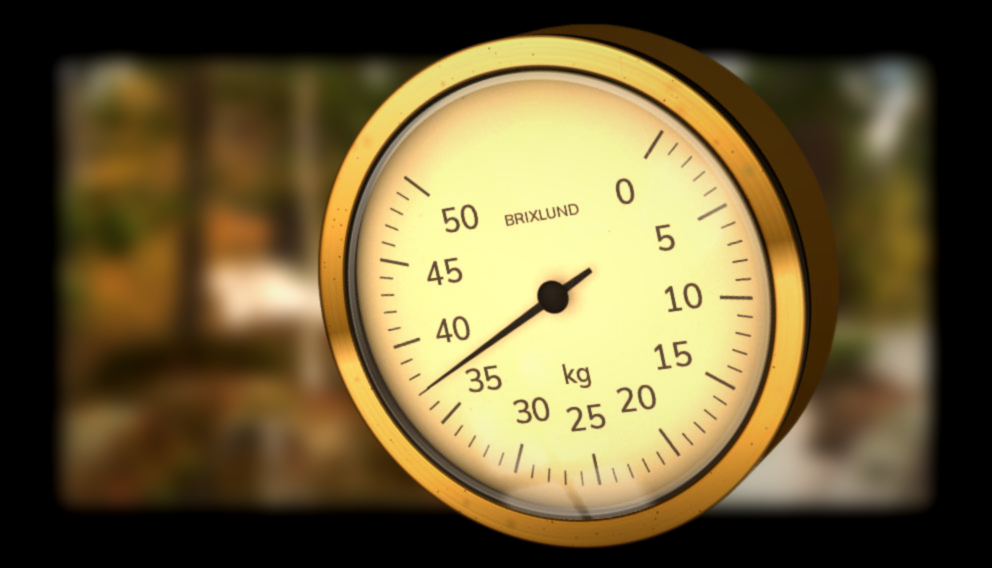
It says 37 kg
